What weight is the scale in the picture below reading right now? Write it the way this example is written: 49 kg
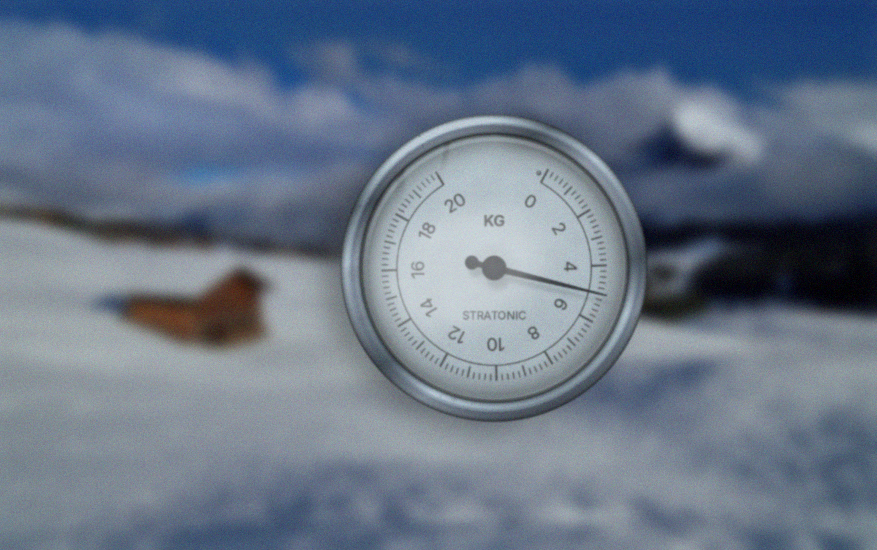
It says 5 kg
